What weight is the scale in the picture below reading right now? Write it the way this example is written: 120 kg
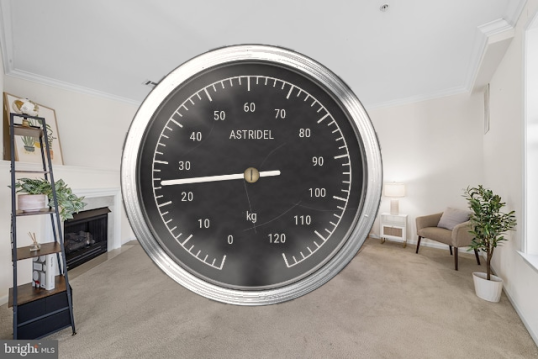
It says 25 kg
